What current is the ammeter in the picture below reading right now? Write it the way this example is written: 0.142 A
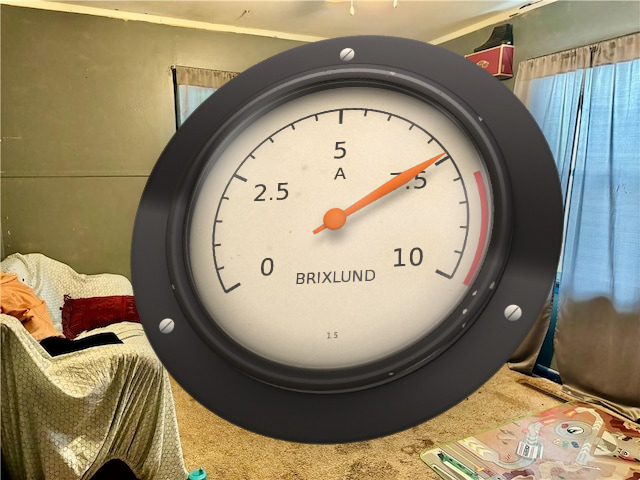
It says 7.5 A
